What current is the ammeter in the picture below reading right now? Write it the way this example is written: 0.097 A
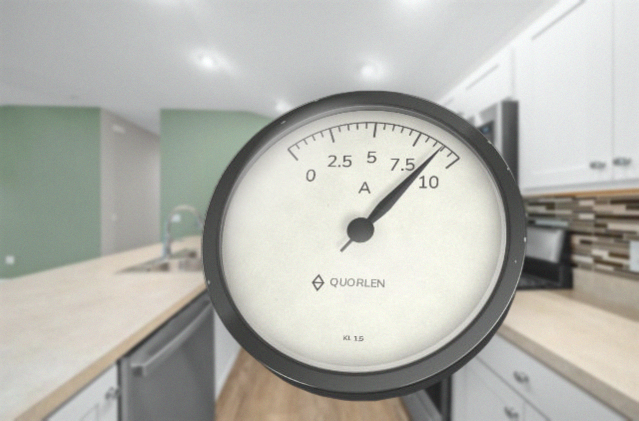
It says 9 A
